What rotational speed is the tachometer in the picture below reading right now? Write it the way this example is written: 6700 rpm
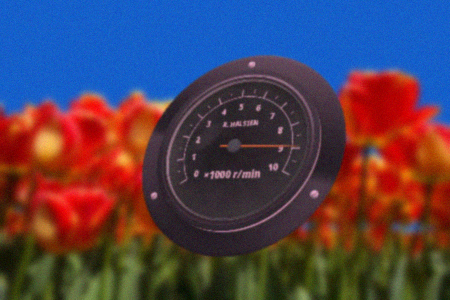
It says 9000 rpm
